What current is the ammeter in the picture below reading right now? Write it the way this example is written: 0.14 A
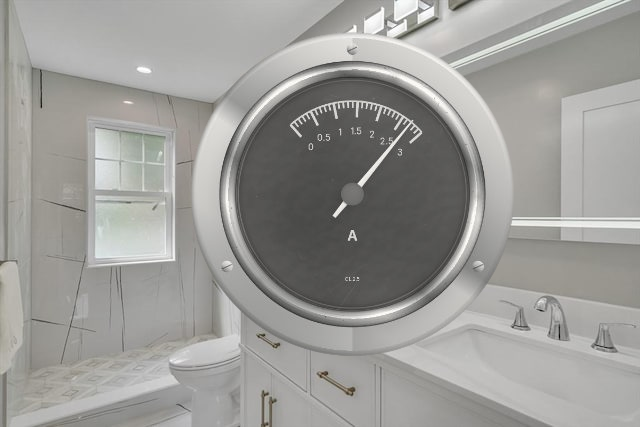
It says 2.7 A
